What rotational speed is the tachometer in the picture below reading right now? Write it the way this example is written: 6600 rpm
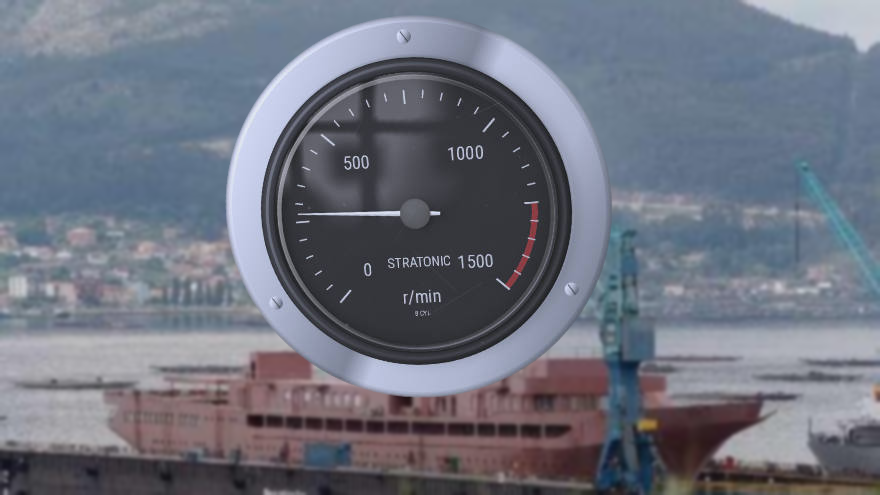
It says 275 rpm
